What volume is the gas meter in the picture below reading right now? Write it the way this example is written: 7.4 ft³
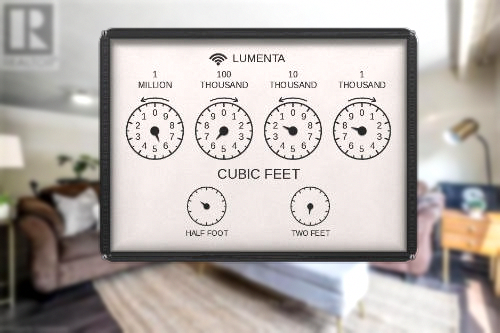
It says 561800 ft³
